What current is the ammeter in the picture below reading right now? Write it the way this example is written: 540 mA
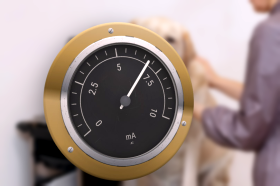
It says 6.75 mA
